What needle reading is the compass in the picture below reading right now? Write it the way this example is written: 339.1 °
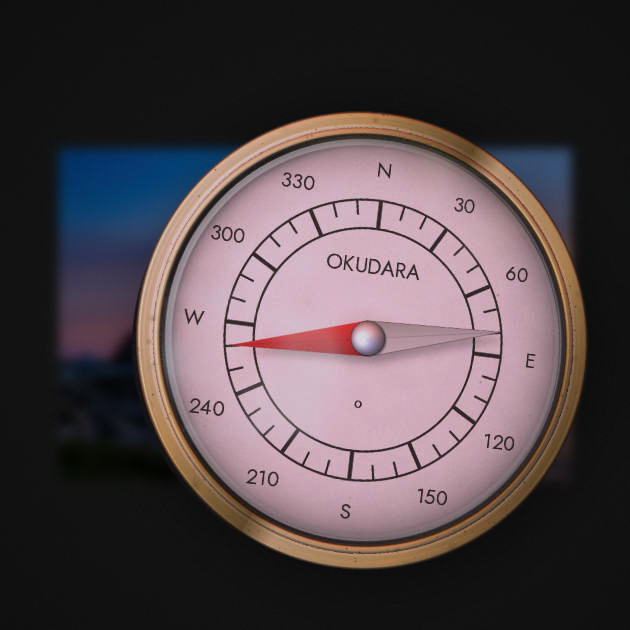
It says 260 °
